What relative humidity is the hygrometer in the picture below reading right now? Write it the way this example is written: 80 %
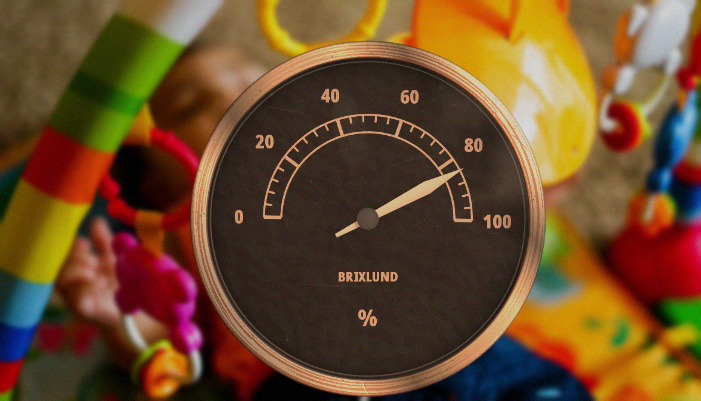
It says 84 %
